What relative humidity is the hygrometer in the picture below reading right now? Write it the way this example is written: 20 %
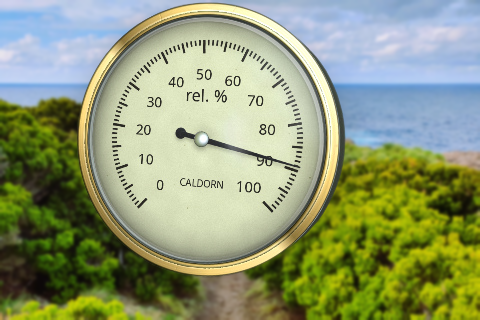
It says 89 %
